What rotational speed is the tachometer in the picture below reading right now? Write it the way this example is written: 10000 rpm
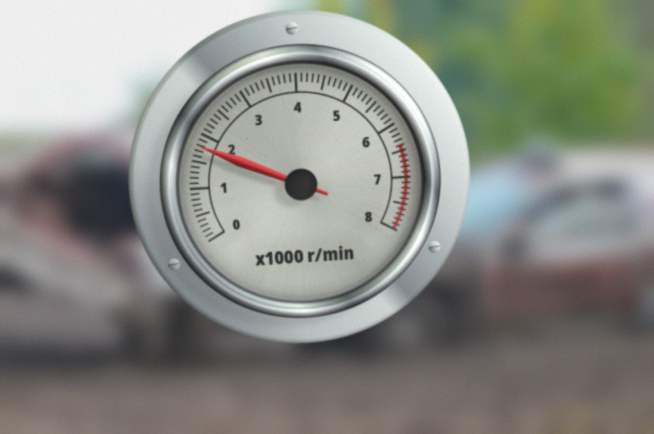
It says 1800 rpm
